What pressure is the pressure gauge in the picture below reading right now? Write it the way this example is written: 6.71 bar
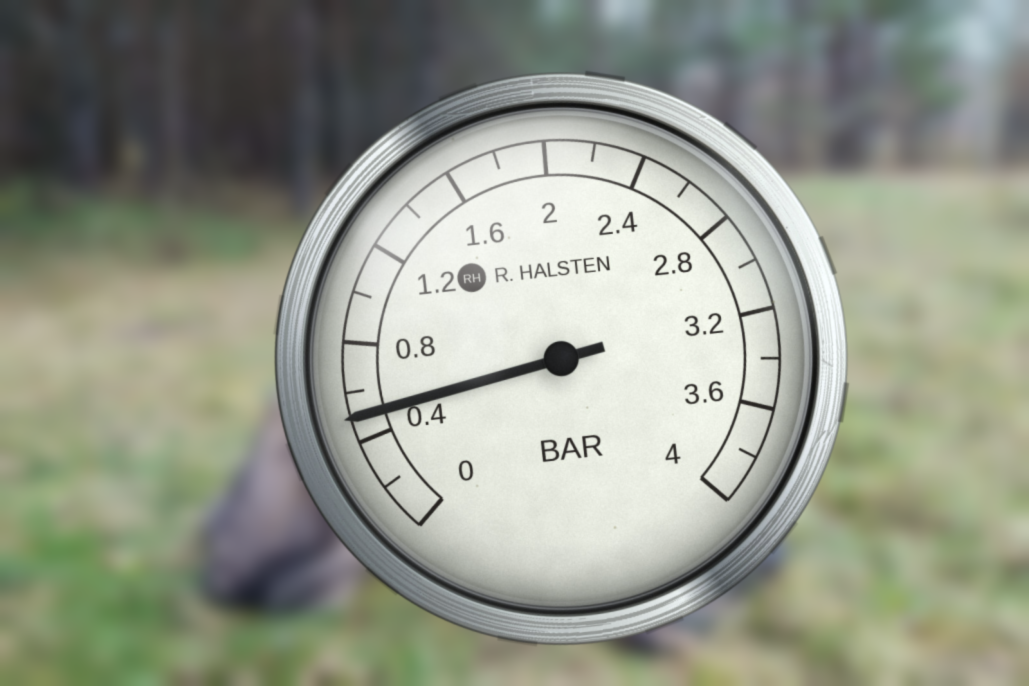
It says 0.5 bar
